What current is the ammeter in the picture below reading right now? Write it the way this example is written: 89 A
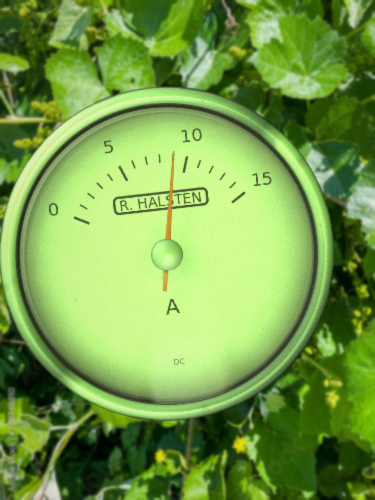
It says 9 A
